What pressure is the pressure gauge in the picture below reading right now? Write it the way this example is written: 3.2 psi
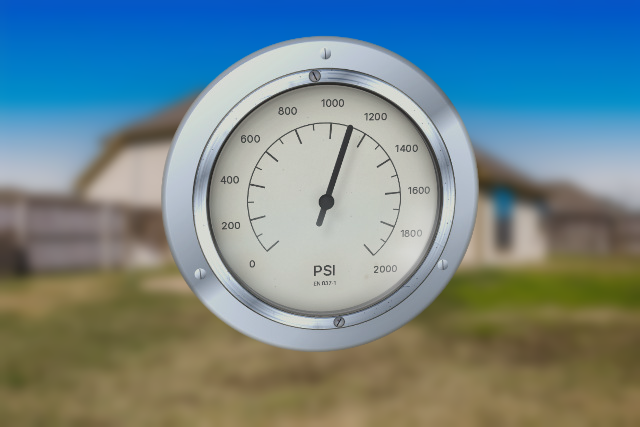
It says 1100 psi
